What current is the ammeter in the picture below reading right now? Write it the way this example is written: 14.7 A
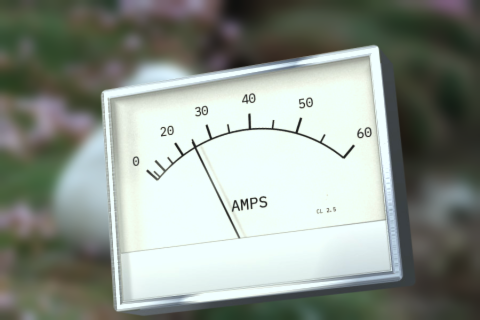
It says 25 A
